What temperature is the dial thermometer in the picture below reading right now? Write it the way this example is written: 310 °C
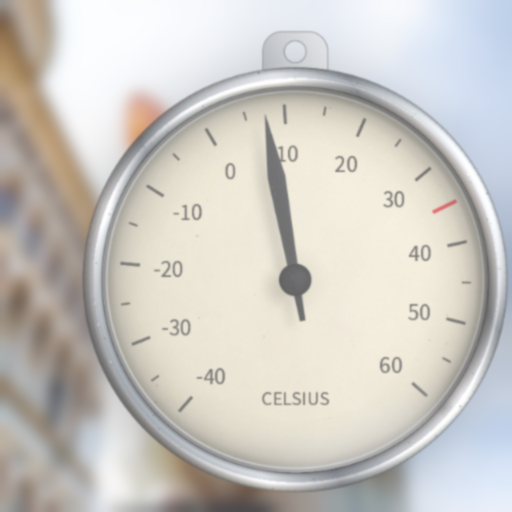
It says 7.5 °C
